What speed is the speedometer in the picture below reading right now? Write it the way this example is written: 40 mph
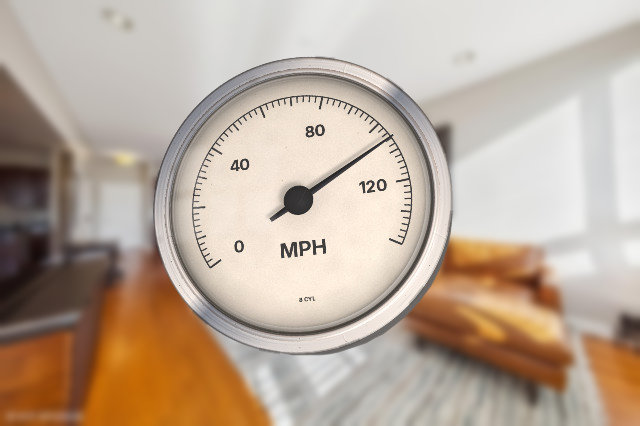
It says 106 mph
